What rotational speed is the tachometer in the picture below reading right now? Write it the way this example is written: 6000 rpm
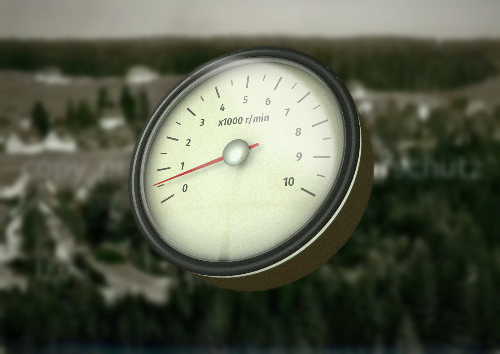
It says 500 rpm
